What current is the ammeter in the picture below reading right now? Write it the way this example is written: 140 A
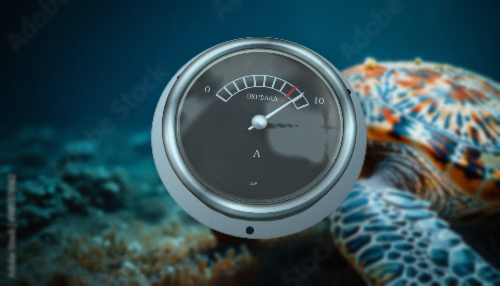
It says 9 A
